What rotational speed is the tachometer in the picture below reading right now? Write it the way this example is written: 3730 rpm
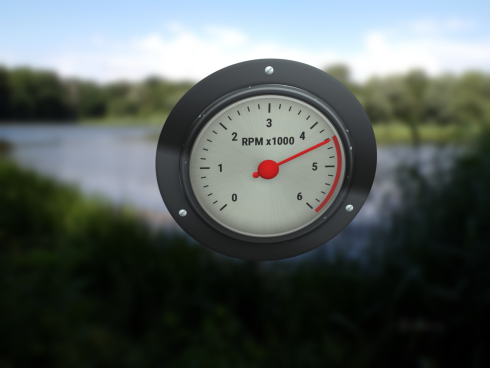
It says 4400 rpm
